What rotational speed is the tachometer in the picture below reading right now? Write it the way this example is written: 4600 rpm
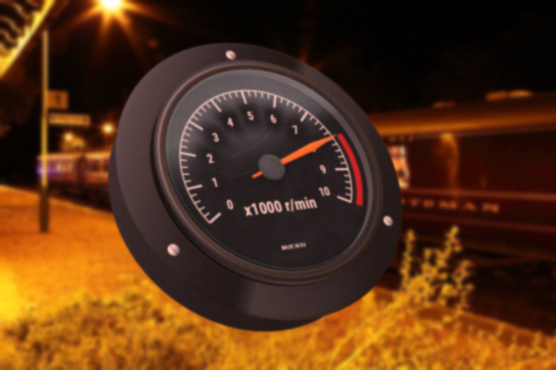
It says 8000 rpm
